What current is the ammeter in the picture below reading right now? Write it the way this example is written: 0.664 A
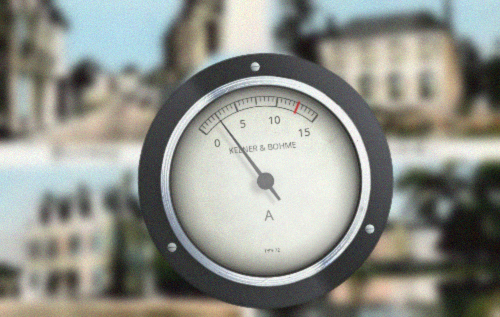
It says 2.5 A
